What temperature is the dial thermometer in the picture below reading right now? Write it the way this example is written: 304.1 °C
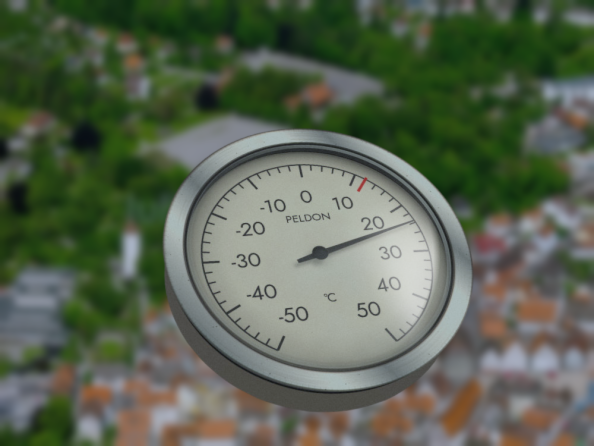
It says 24 °C
